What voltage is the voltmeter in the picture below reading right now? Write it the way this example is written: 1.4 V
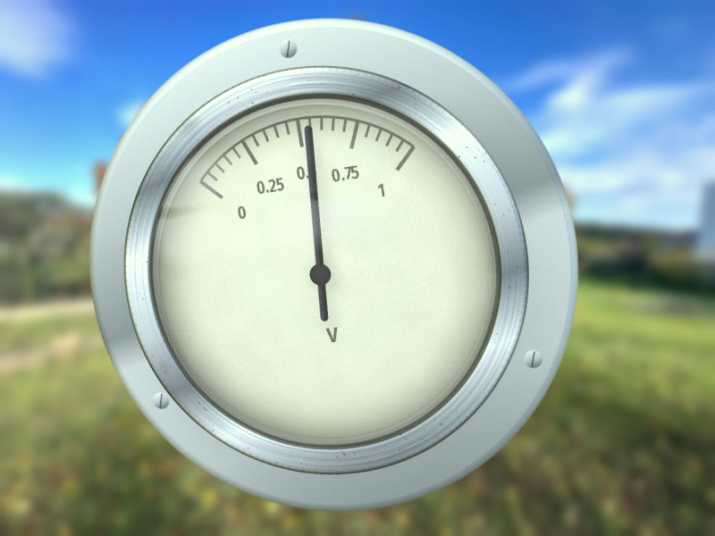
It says 0.55 V
